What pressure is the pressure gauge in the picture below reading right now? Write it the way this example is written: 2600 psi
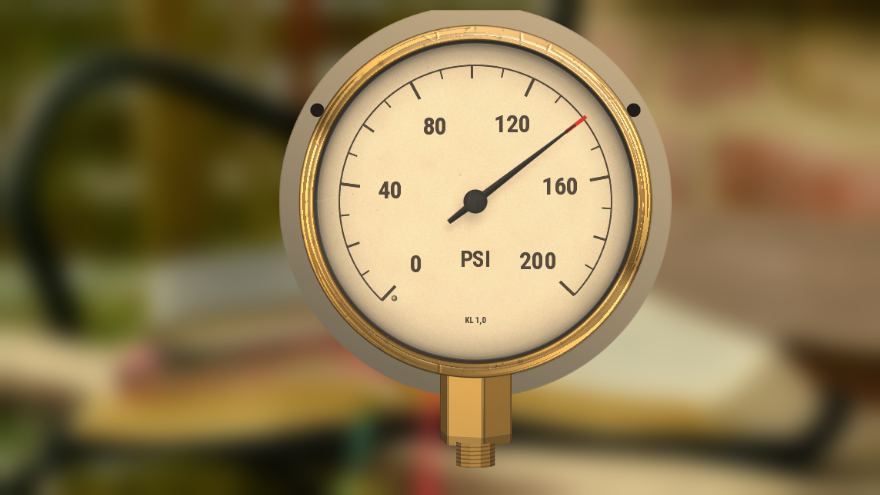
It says 140 psi
